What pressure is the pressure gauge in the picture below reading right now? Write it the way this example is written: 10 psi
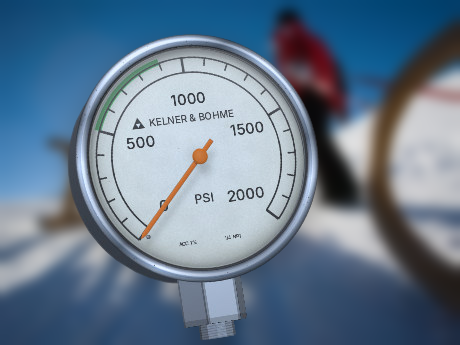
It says 0 psi
